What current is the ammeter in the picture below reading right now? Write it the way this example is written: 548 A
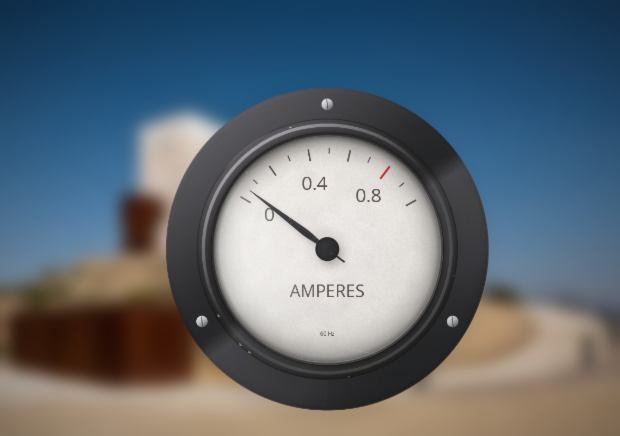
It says 0.05 A
